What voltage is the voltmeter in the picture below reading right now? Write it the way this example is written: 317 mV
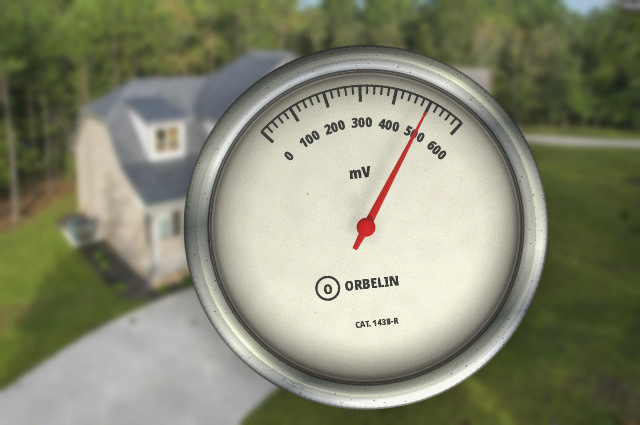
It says 500 mV
